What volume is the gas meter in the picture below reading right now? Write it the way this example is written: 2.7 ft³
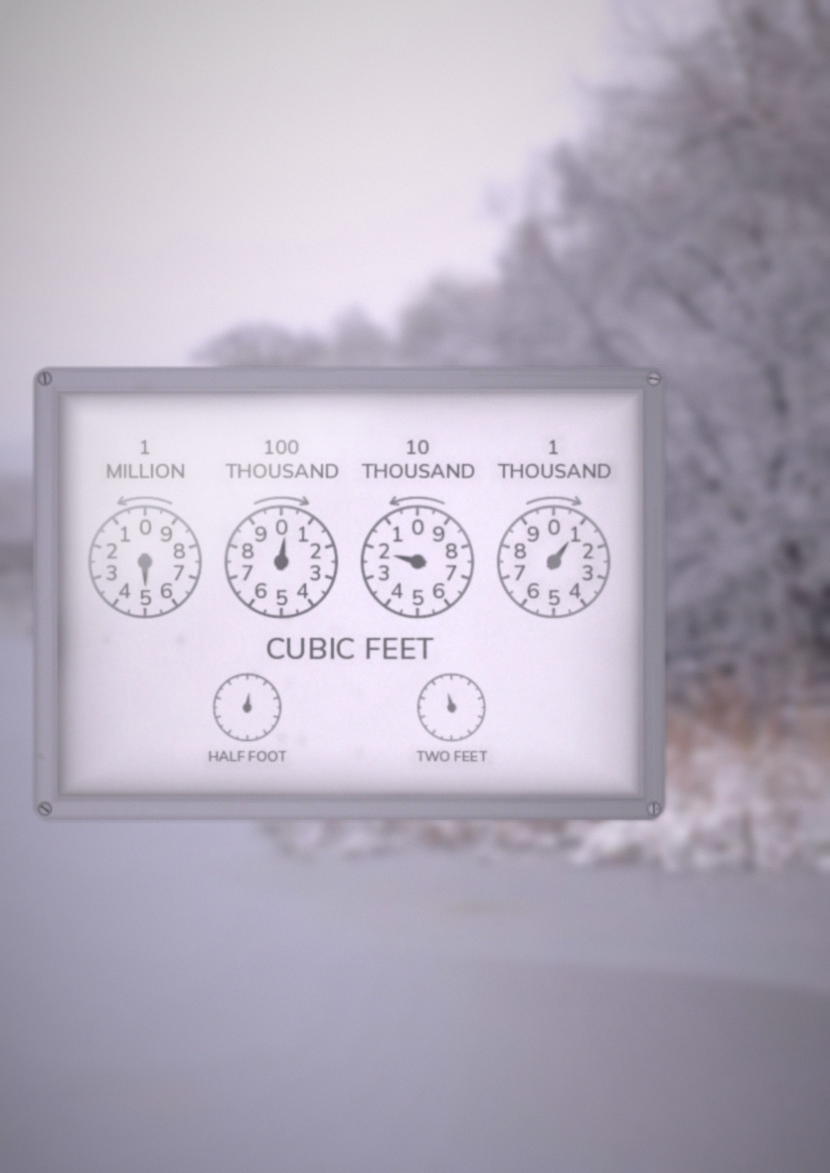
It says 502100 ft³
